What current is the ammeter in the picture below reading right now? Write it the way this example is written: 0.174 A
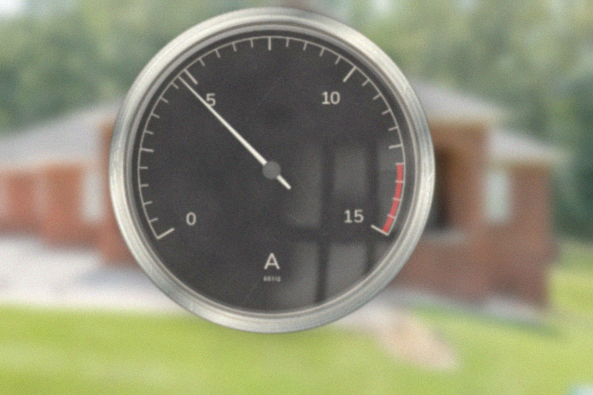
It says 4.75 A
